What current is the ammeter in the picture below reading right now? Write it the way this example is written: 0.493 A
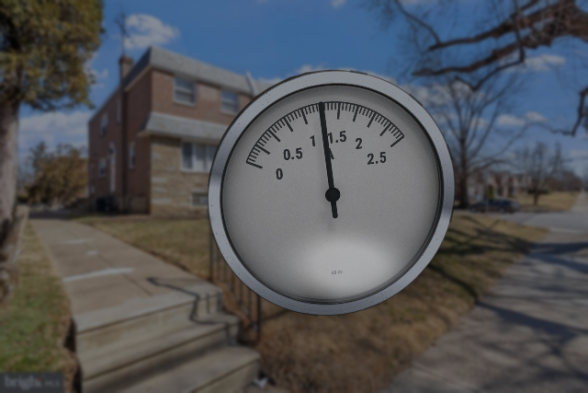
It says 1.25 A
